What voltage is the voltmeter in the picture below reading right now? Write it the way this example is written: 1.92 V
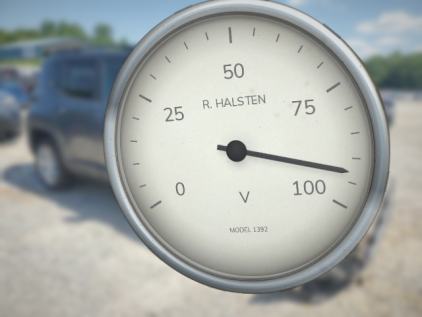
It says 92.5 V
